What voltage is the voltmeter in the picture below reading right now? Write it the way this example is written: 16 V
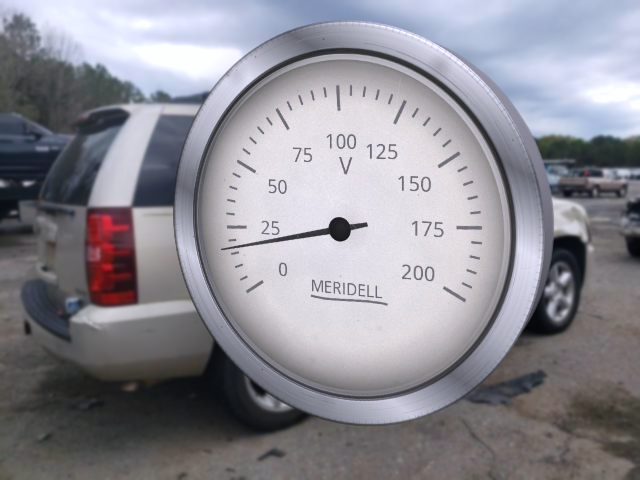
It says 17.5 V
